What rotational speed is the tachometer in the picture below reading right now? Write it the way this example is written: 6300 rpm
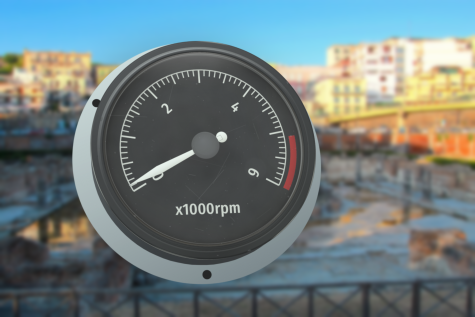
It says 100 rpm
